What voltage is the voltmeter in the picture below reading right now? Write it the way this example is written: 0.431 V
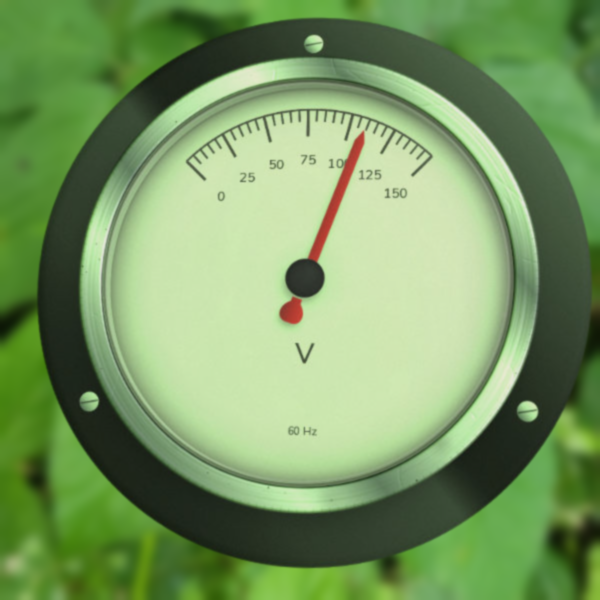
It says 110 V
